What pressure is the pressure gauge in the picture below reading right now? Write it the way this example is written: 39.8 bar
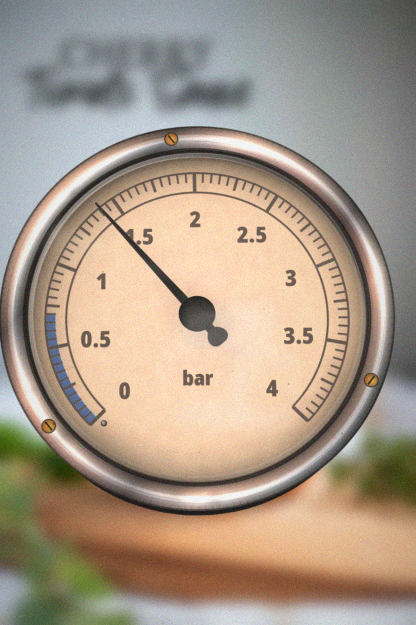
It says 1.4 bar
